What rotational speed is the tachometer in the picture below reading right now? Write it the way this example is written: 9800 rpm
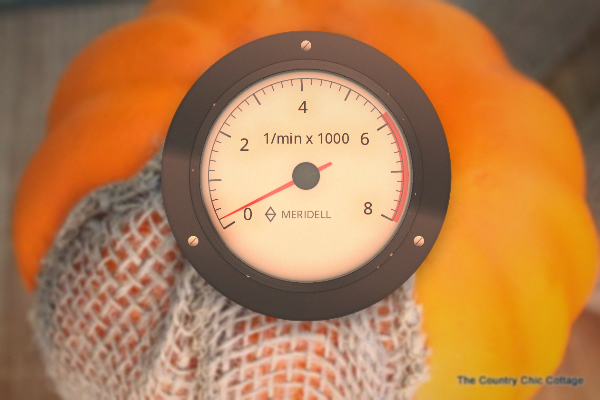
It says 200 rpm
